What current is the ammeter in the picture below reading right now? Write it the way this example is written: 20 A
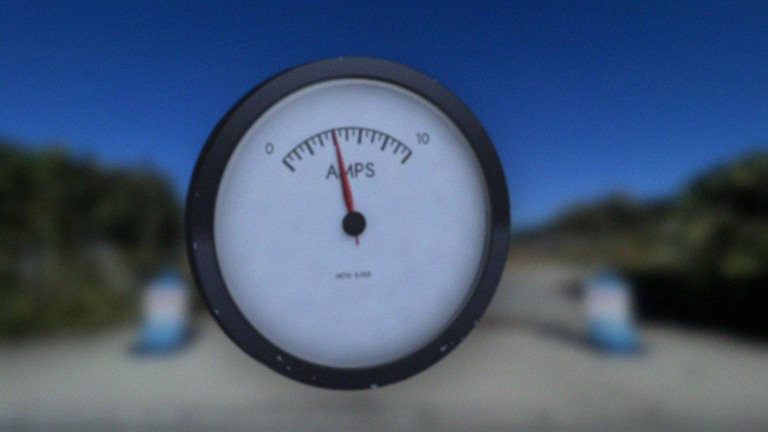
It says 4 A
